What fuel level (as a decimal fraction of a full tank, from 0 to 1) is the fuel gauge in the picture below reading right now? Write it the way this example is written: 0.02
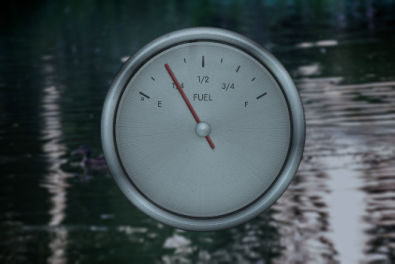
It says 0.25
